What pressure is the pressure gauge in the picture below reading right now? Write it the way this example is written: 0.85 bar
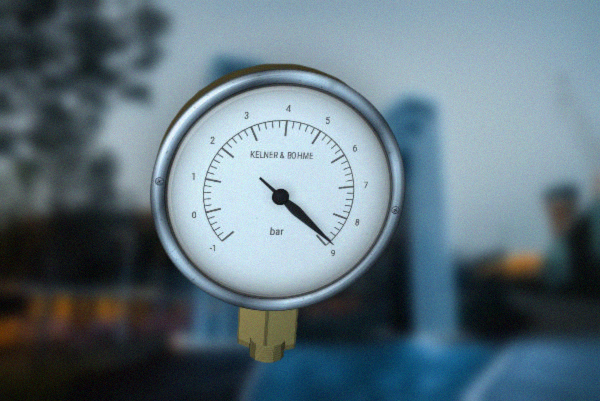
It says 8.8 bar
